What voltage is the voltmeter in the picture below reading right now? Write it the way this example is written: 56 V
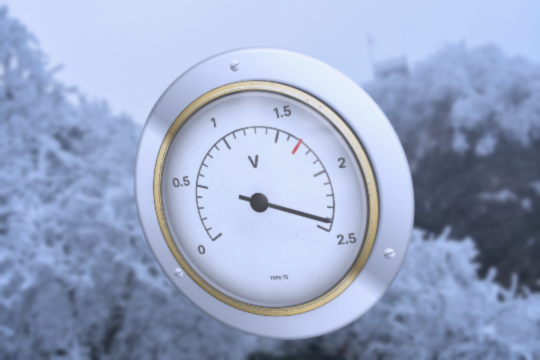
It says 2.4 V
